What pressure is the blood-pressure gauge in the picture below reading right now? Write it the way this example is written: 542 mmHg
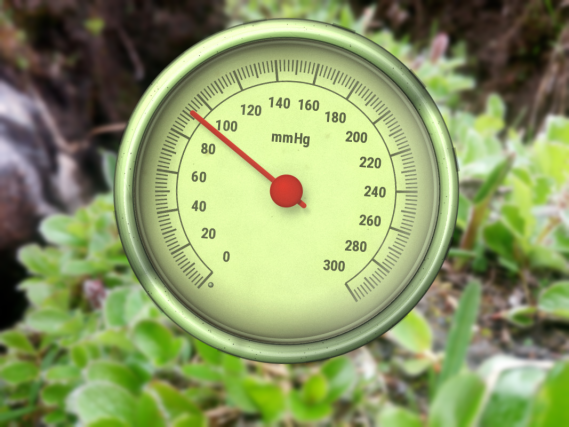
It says 92 mmHg
